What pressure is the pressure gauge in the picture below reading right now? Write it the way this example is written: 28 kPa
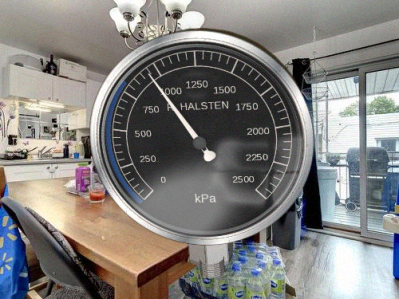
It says 950 kPa
